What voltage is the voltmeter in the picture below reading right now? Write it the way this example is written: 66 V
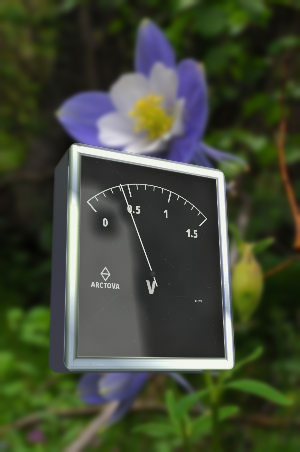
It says 0.4 V
